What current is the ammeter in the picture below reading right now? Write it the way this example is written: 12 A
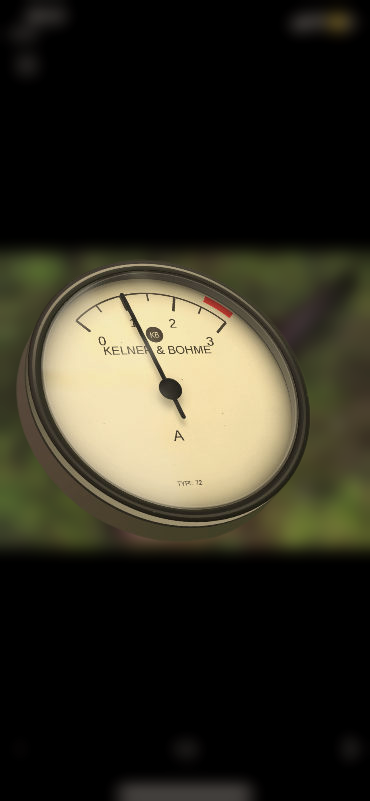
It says 1 A
